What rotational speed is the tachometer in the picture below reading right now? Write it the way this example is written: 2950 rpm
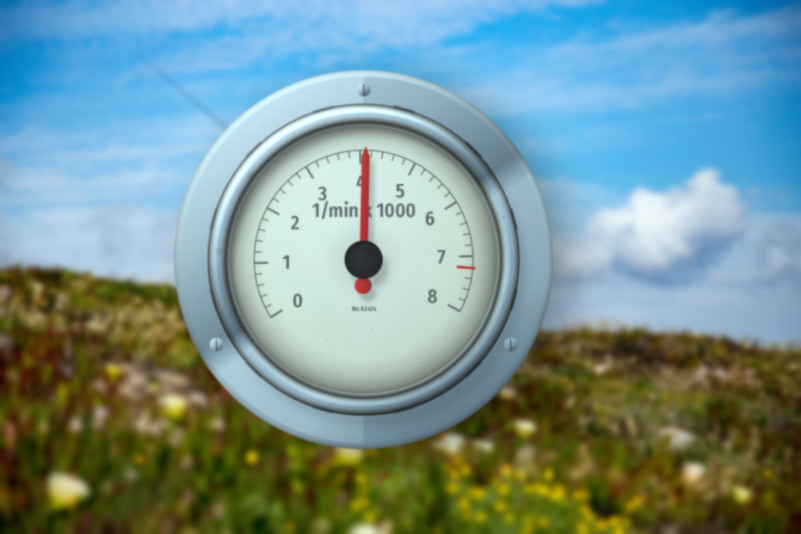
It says 4100 rpm
